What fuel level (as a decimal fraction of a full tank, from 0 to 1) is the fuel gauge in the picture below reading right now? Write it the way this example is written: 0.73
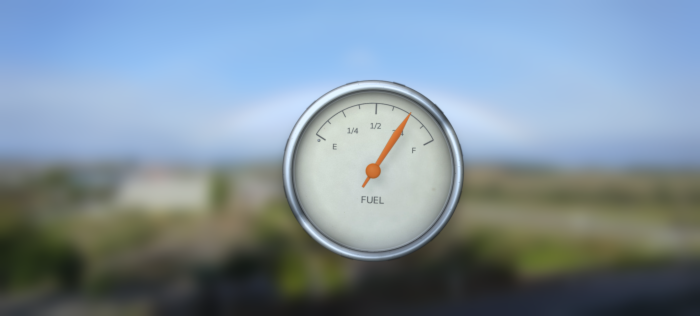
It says 0.75
